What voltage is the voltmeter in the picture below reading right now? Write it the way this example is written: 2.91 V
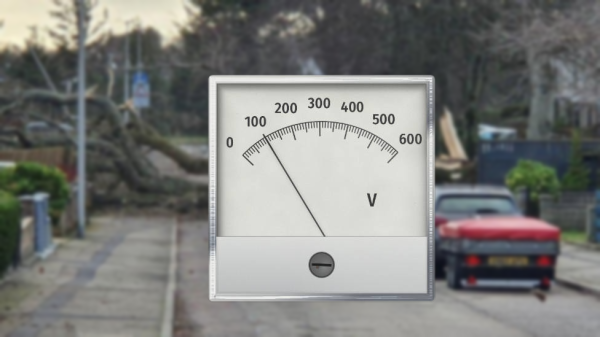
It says 100 V
